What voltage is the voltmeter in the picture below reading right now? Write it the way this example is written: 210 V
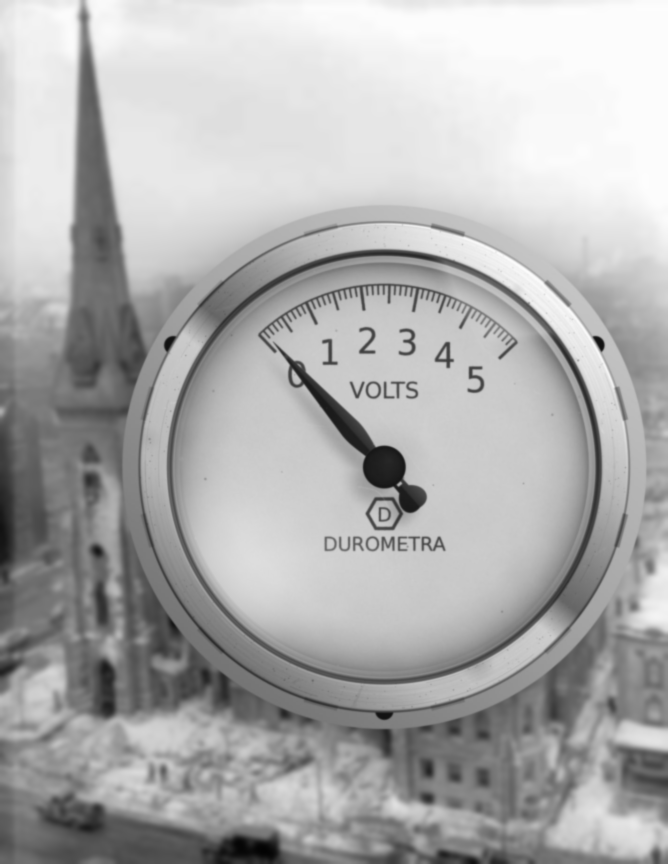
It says 0.1 V
